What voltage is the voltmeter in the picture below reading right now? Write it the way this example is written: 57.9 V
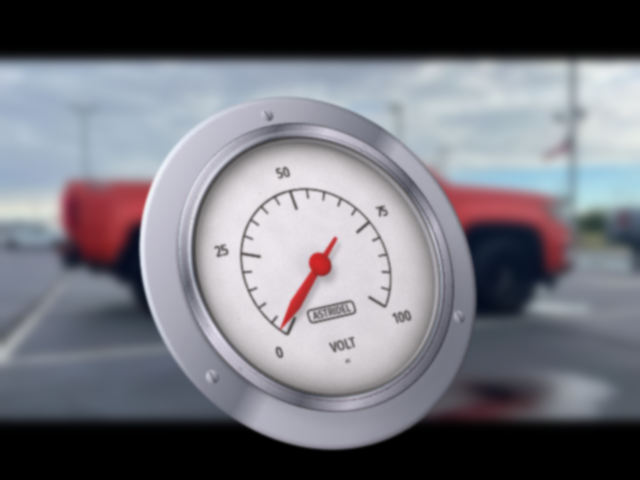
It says 2.5 V
